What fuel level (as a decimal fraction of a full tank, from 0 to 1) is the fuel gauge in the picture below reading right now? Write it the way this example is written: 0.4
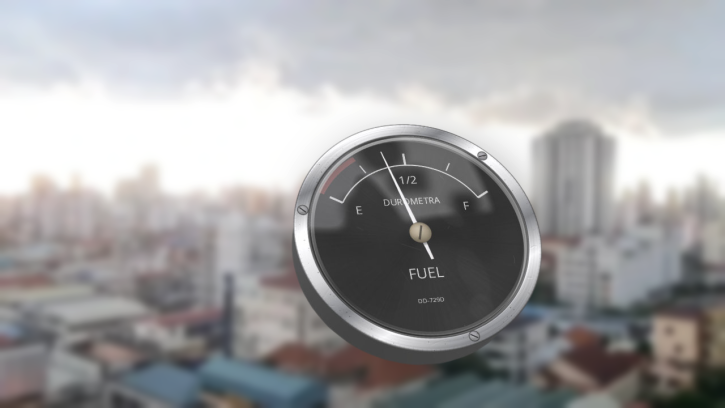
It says 0.375
